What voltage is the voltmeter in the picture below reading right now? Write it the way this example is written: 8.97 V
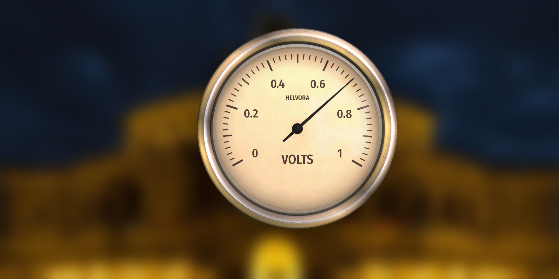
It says 0.7 V
